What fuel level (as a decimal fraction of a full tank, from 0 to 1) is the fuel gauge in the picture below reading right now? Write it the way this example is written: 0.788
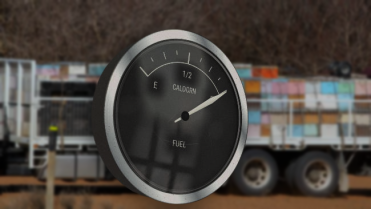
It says 1
